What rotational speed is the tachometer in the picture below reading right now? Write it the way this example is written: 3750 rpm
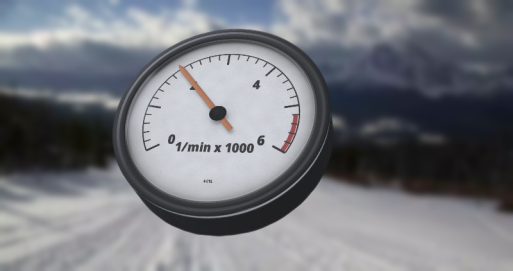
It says 2000 rpm
